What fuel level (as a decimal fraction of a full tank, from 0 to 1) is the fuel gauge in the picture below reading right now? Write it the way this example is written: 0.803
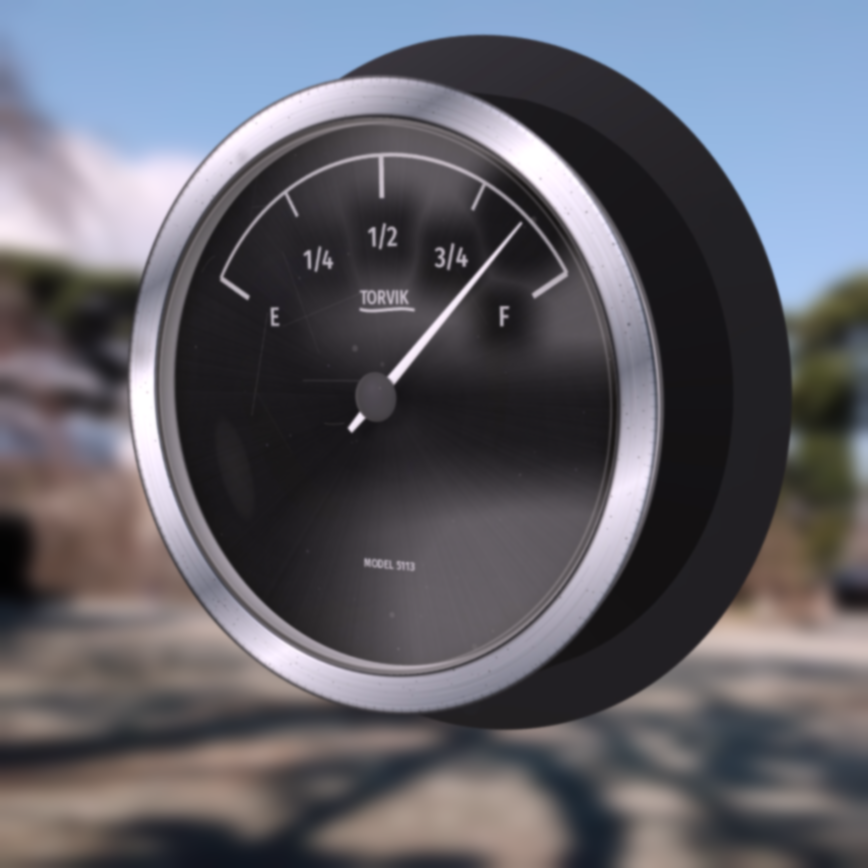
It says 0.875
